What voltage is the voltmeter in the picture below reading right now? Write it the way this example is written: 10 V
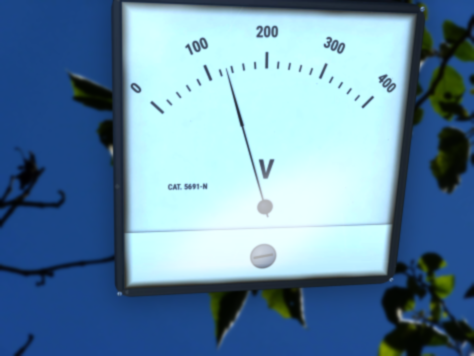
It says 130 V
